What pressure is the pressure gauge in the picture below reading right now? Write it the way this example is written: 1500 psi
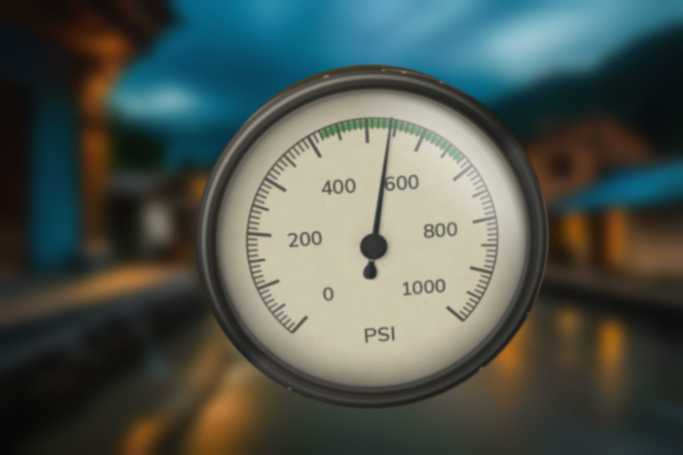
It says 540 psi
